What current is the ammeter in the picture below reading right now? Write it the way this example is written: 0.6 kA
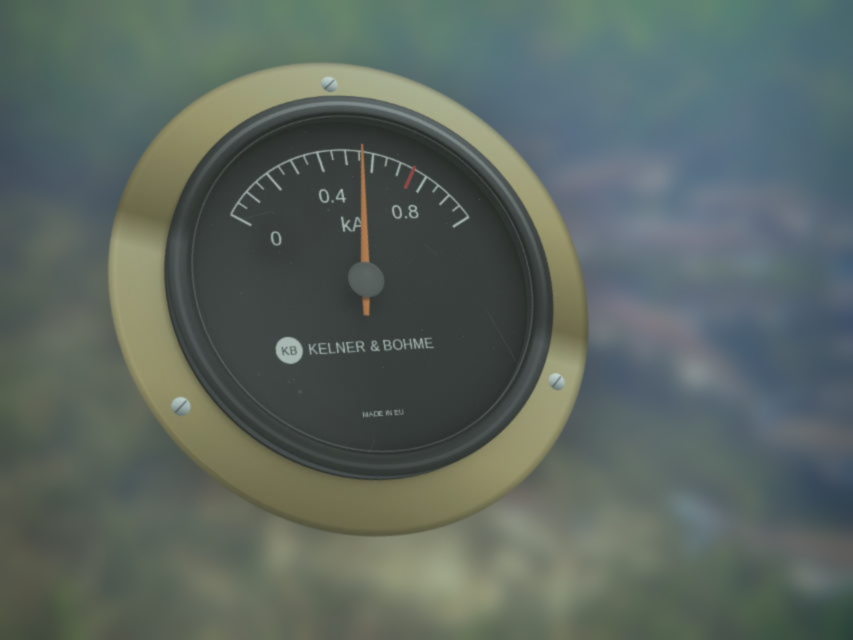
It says 0.55 kA
